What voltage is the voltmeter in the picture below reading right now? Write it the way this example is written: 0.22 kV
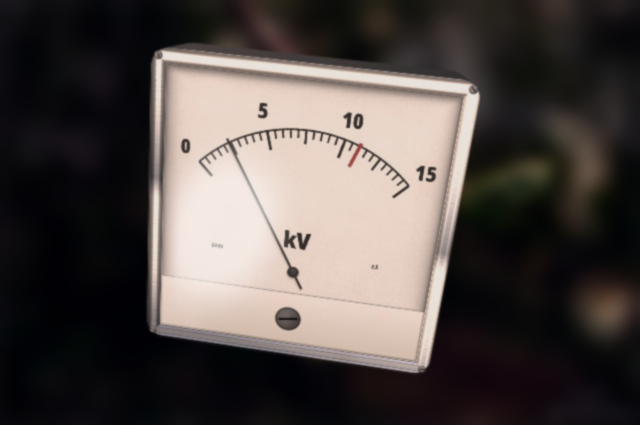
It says 2.5 kV
